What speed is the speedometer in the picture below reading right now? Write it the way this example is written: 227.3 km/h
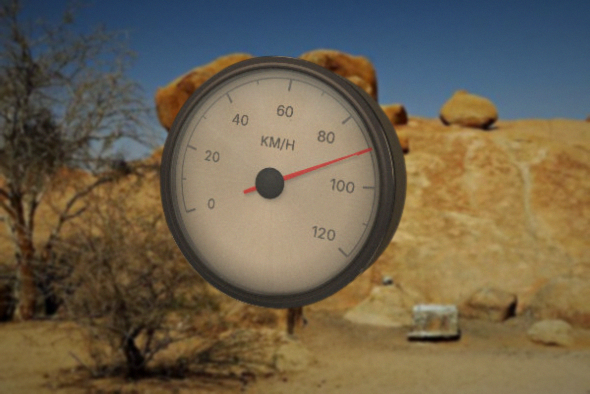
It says 90 km/h
